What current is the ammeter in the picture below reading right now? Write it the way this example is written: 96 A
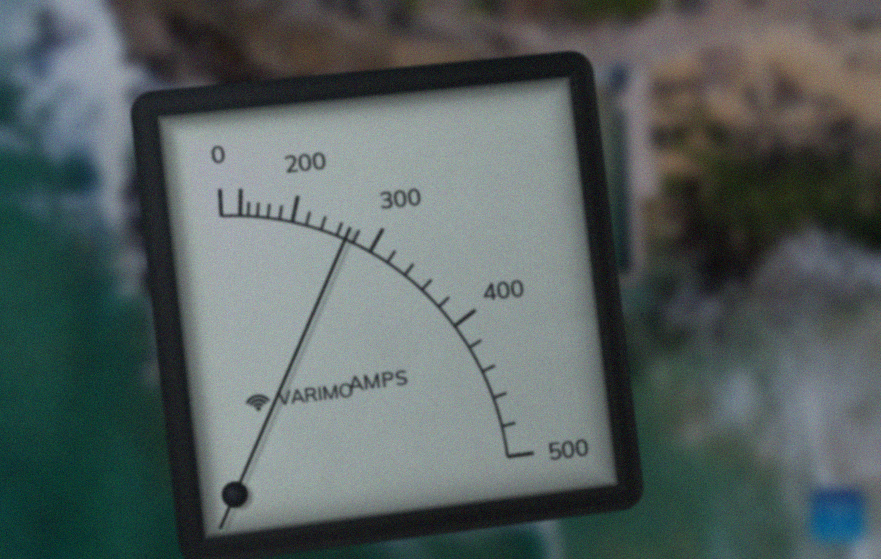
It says 270 A
